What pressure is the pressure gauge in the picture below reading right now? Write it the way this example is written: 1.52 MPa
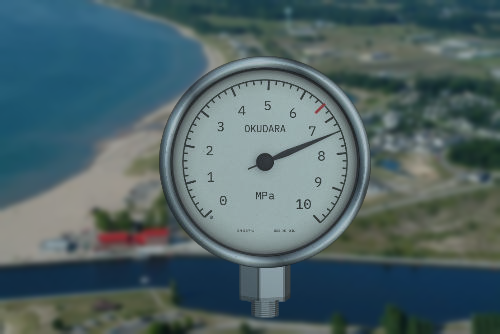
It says 7.4 MPa
